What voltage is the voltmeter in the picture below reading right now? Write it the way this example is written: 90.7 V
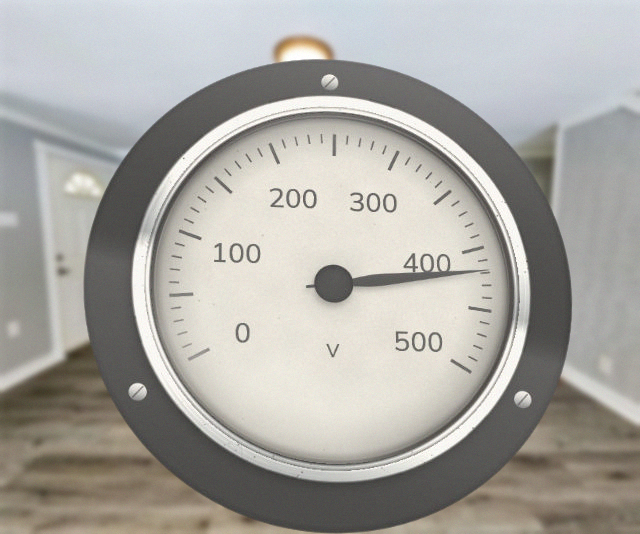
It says 420 V
